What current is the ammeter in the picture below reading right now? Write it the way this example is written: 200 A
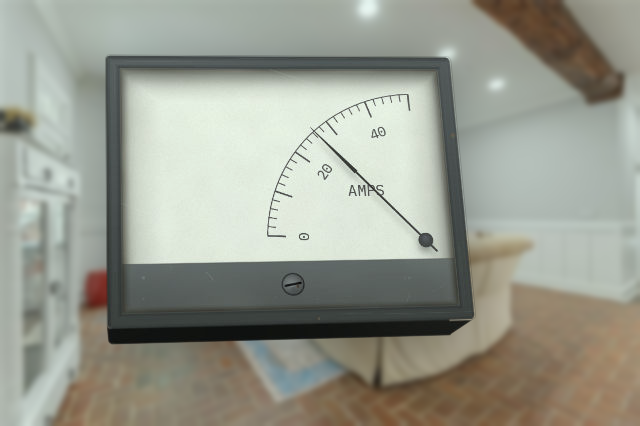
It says 26 A
